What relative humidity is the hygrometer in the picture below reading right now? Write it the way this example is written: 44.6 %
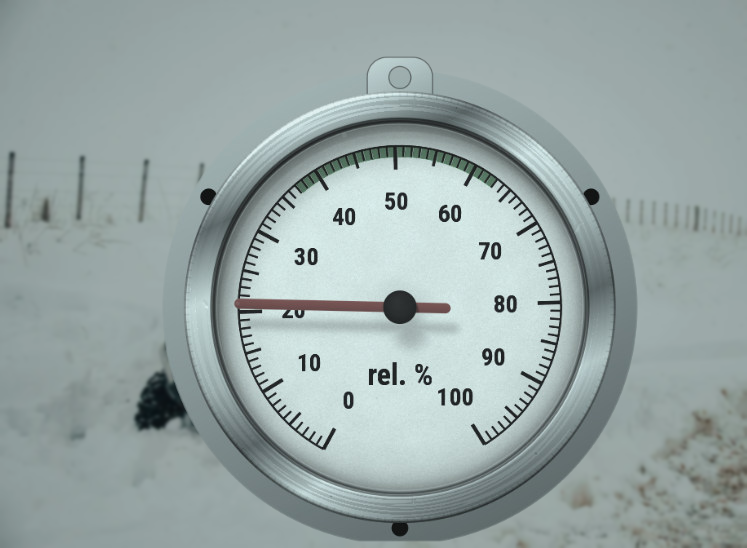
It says 21 %
